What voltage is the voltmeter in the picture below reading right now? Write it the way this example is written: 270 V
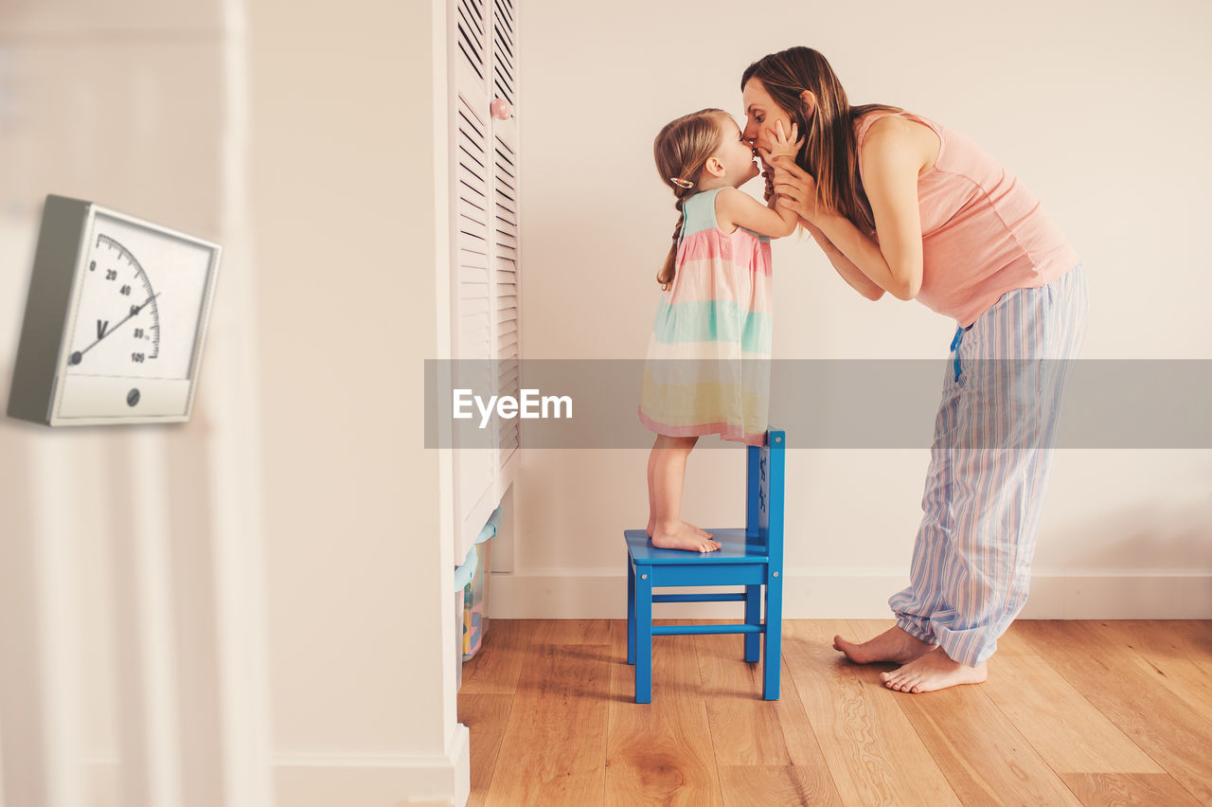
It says 60 V
